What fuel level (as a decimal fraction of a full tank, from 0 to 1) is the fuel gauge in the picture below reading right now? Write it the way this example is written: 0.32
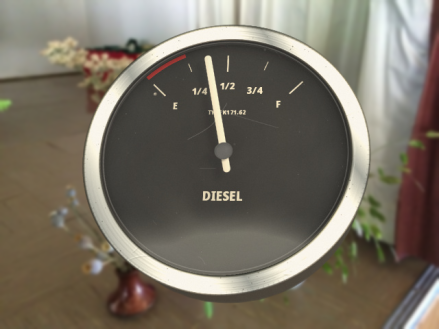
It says 0.375
